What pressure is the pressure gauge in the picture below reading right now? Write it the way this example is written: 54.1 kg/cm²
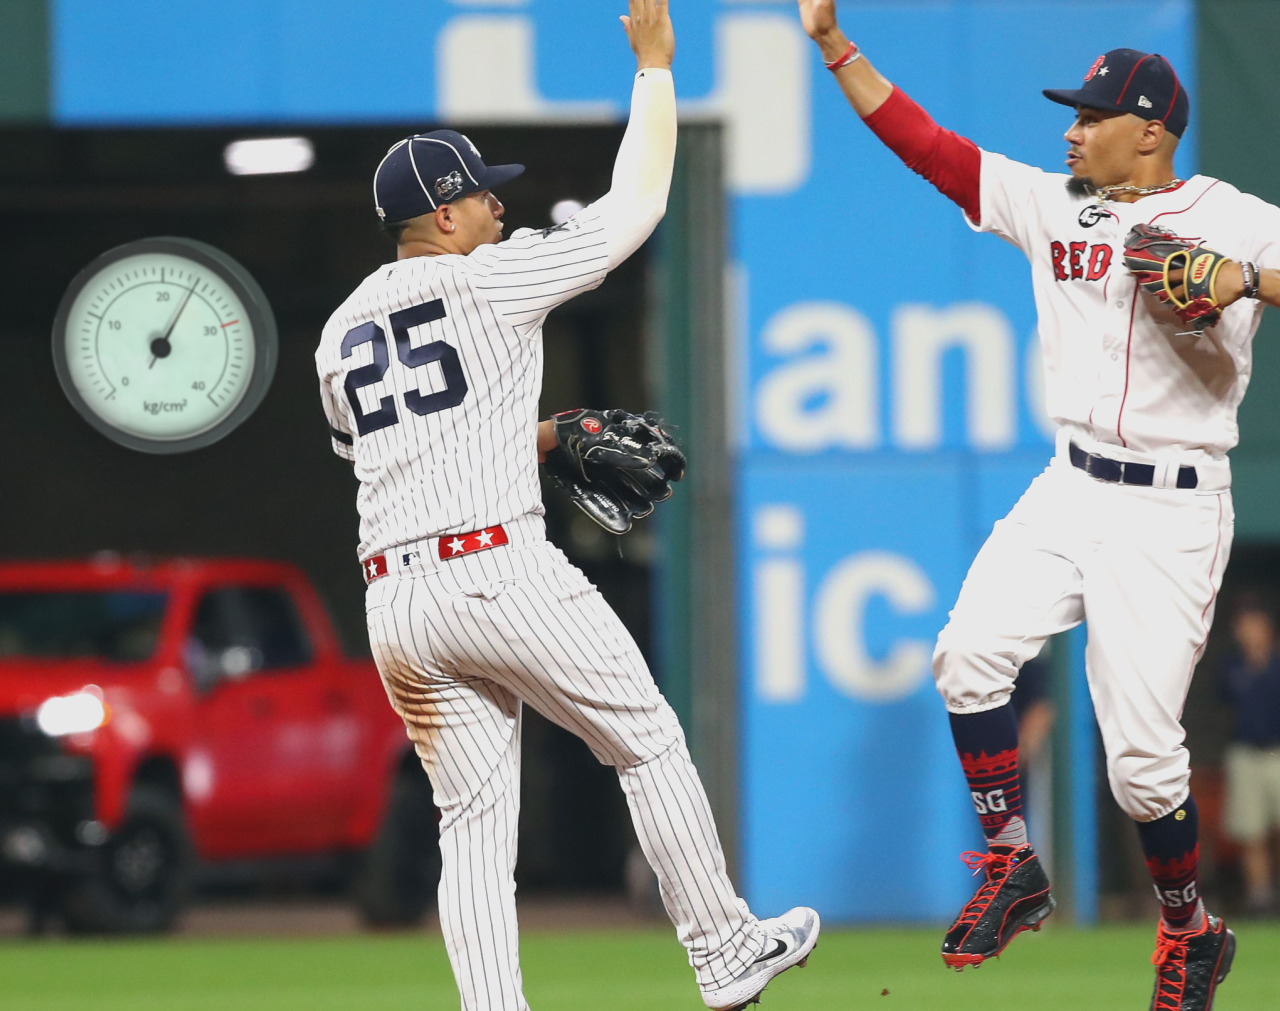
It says 24 kg/cm²
